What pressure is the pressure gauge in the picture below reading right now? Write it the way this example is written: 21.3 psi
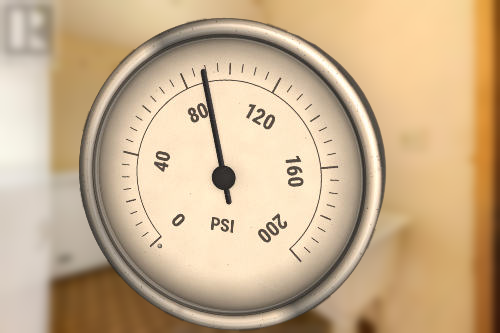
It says 90 psi
